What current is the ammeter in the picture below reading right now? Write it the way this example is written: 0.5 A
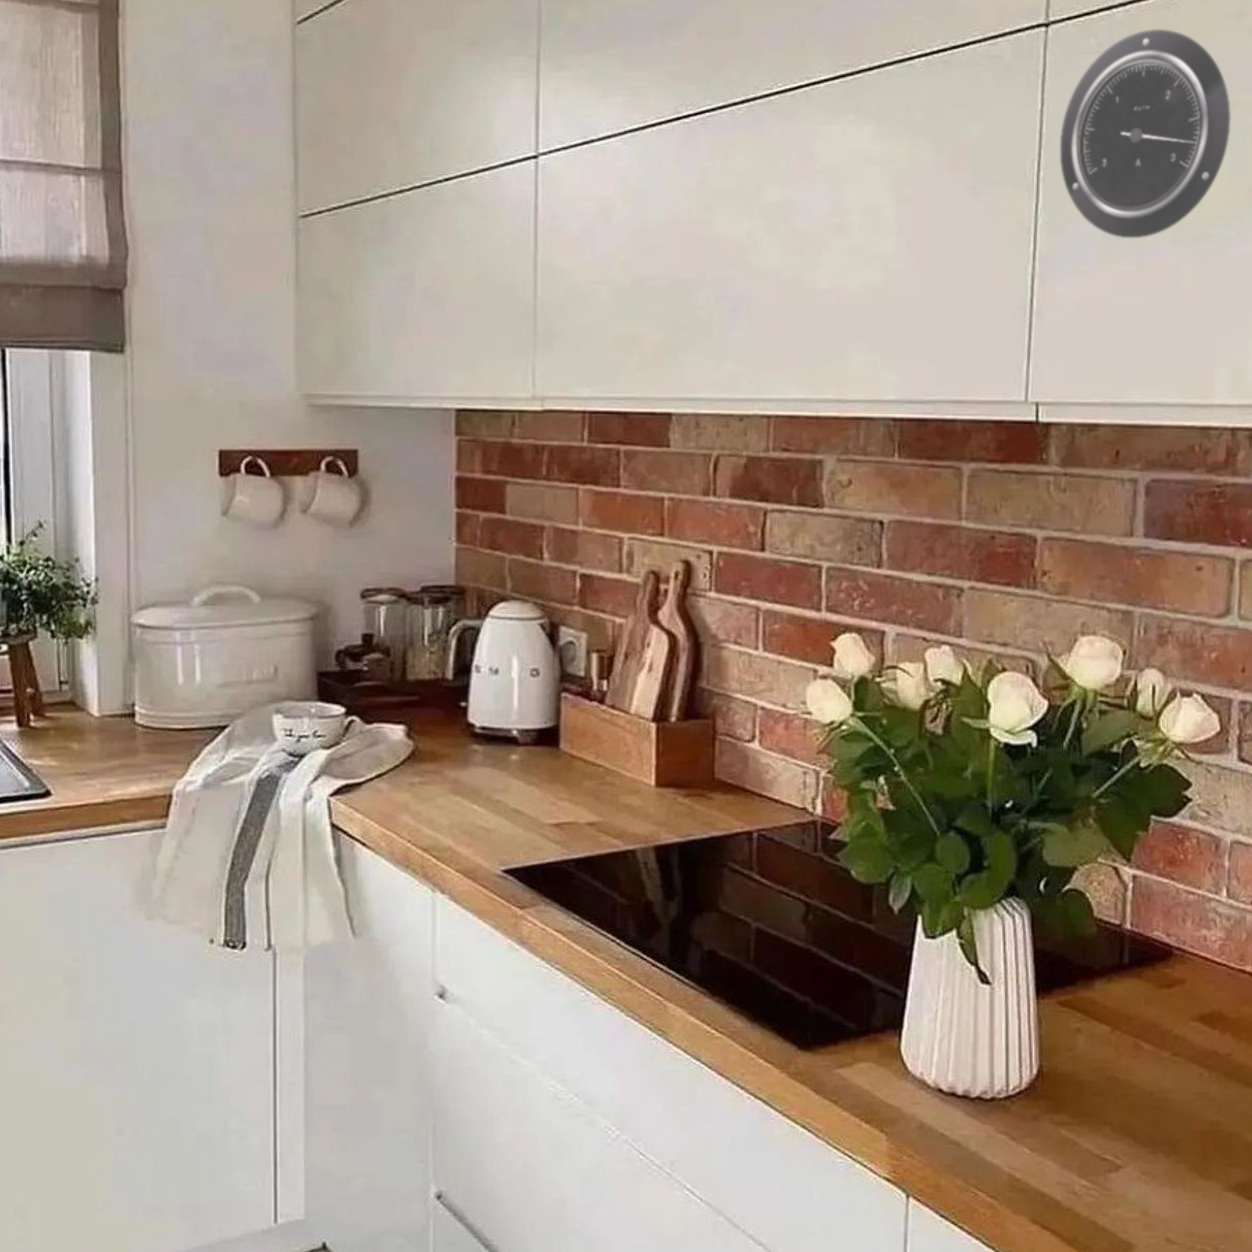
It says 2.75 A
